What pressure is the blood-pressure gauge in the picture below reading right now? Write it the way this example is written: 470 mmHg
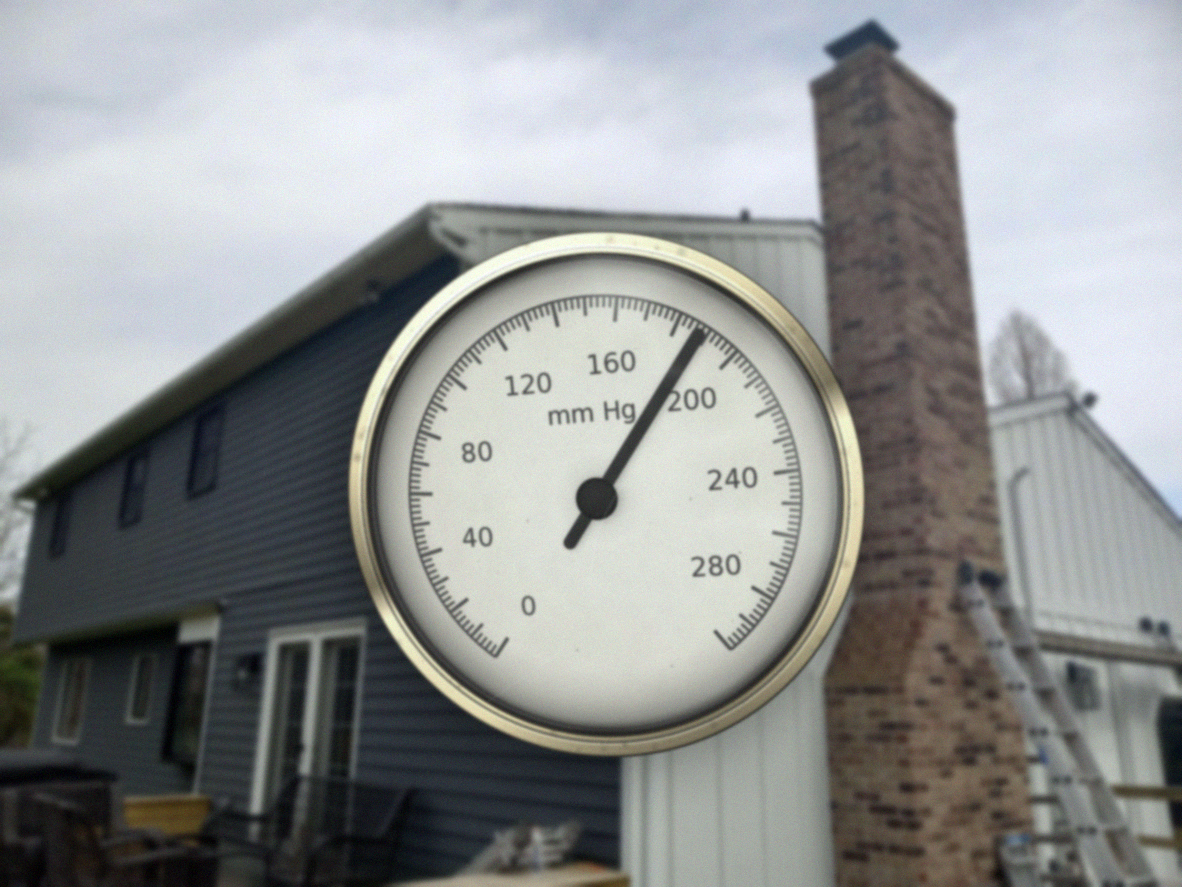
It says 188 mmHg
